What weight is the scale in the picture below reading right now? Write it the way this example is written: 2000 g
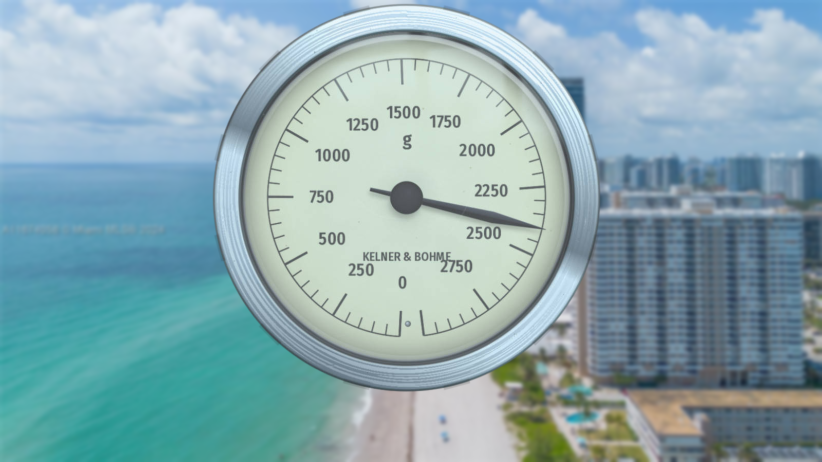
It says 2400 g
